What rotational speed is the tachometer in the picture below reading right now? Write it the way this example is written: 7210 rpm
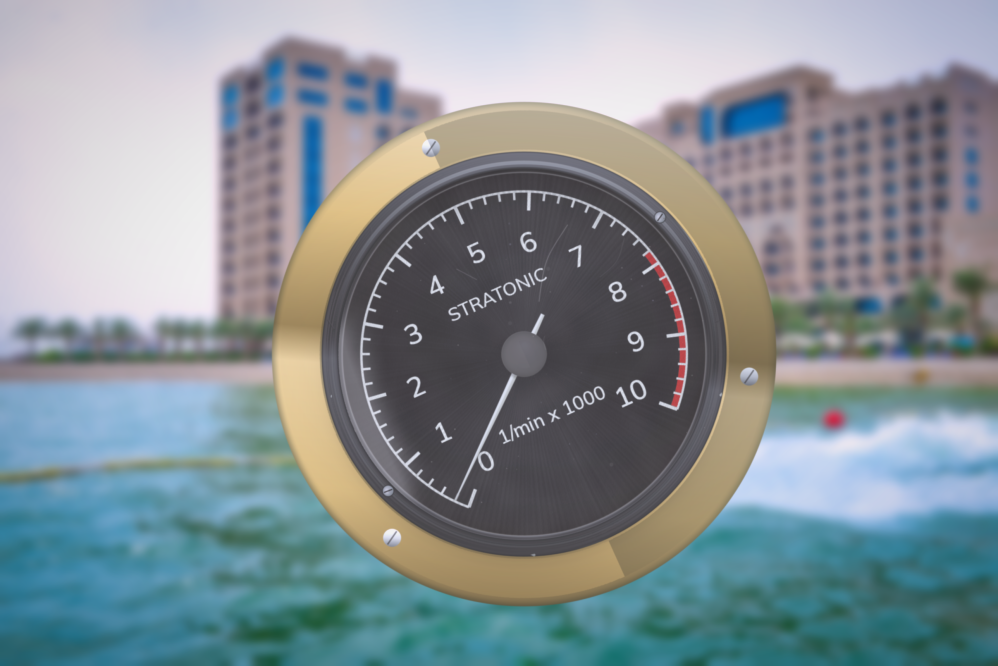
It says 200 rpm
